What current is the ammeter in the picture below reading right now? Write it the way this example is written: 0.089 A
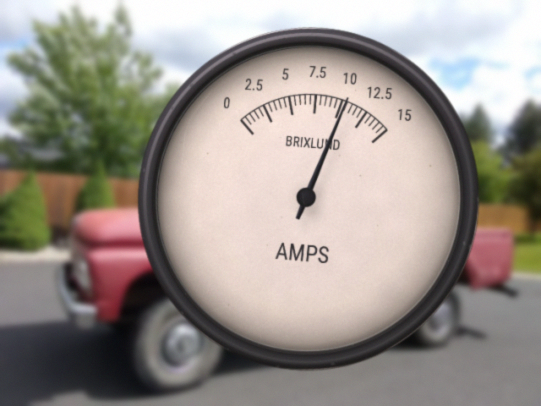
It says 10.5 A
